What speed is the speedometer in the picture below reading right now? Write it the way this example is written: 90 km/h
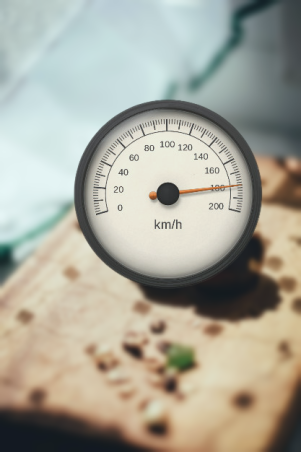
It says 180 km/h
